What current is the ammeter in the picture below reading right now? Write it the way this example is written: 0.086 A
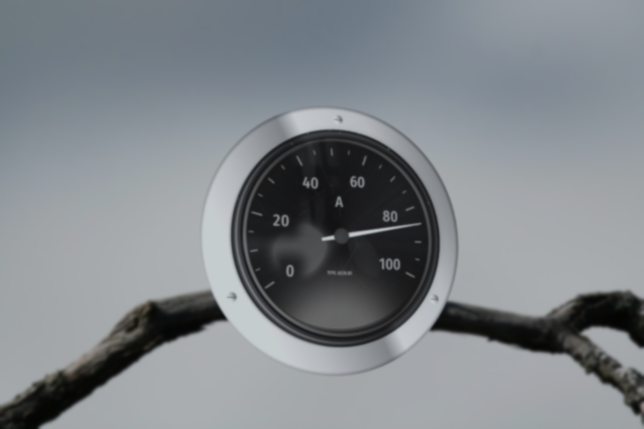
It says 85 A
